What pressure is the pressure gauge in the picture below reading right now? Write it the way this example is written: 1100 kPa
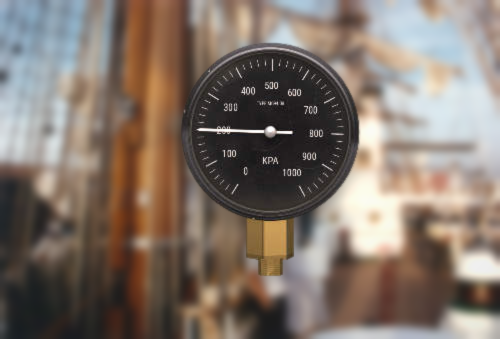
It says 200 kPa
